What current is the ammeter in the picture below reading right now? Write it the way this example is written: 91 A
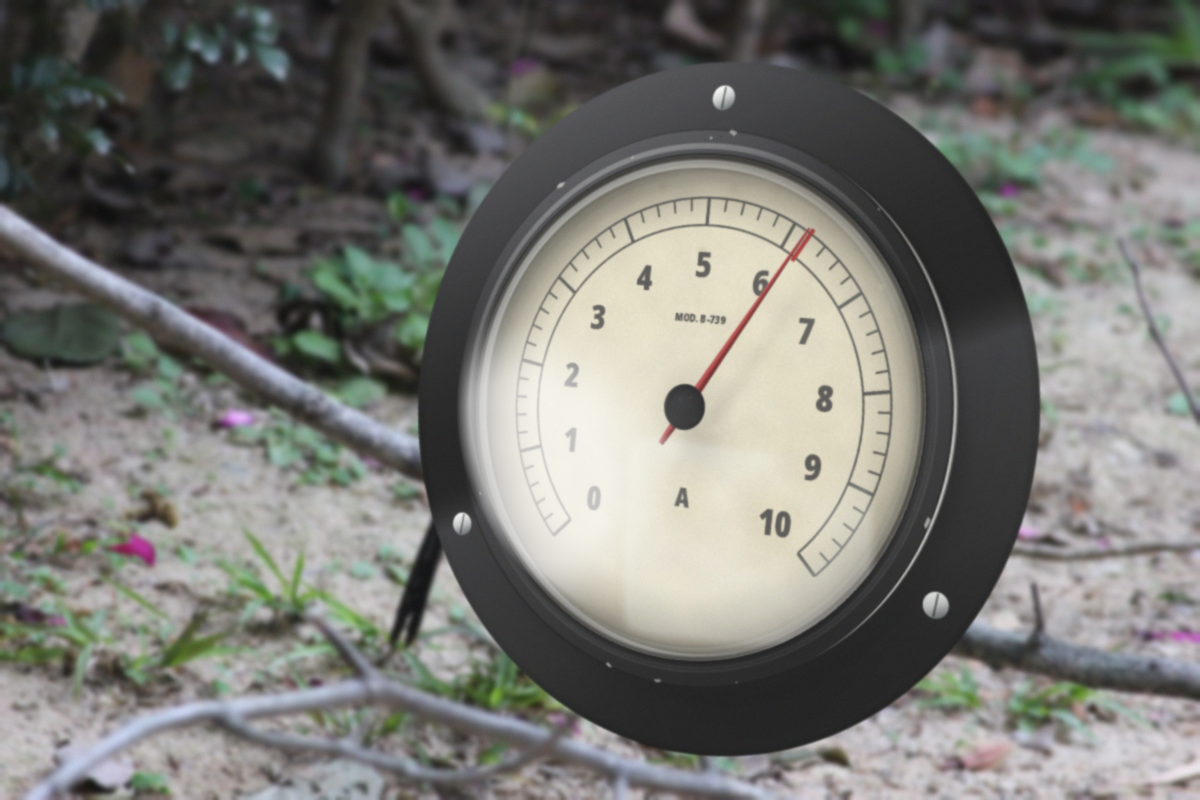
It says 6.2 A
